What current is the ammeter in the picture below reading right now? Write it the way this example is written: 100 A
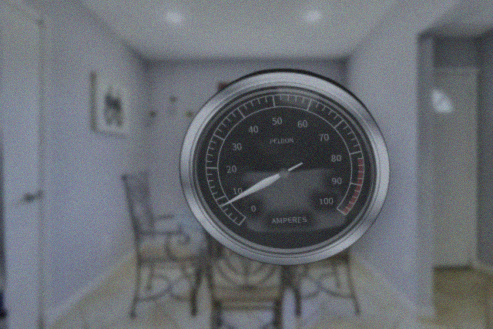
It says 8 A
